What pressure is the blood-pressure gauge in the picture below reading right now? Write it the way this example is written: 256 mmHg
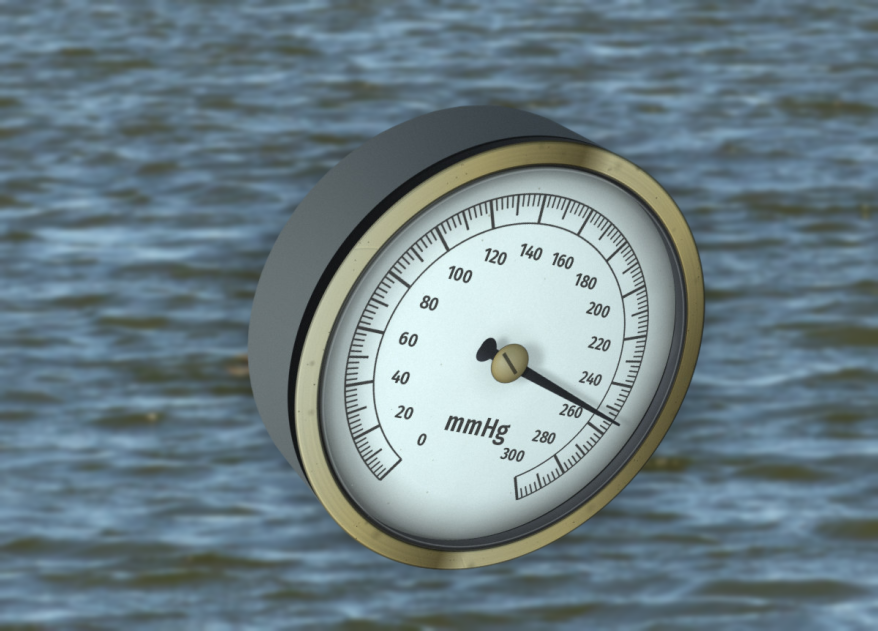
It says 254 mmHg
